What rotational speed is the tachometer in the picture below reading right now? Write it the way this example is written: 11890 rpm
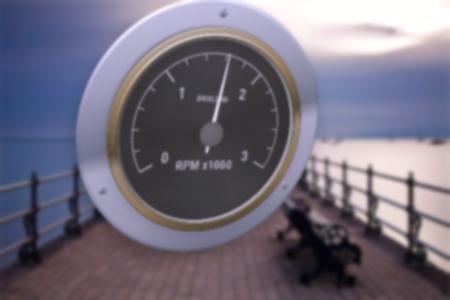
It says 1600 rpm
